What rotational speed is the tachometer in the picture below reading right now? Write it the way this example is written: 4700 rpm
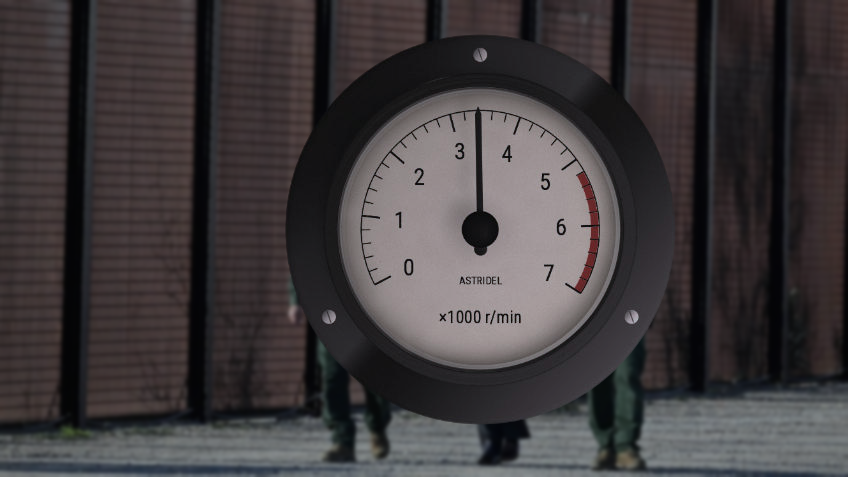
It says 3400 rpm
